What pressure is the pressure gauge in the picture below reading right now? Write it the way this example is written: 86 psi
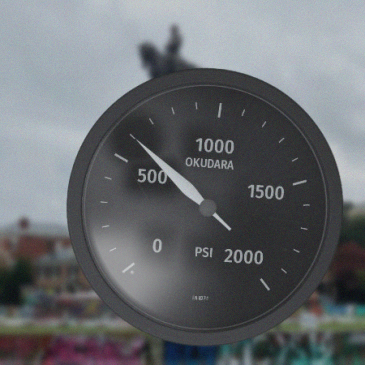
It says 600 psi
